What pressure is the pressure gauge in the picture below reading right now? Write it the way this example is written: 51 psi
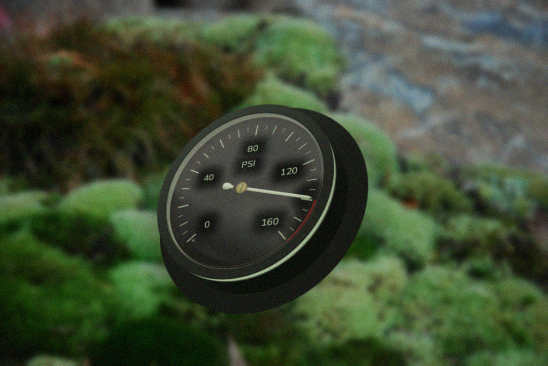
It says 140 psi
